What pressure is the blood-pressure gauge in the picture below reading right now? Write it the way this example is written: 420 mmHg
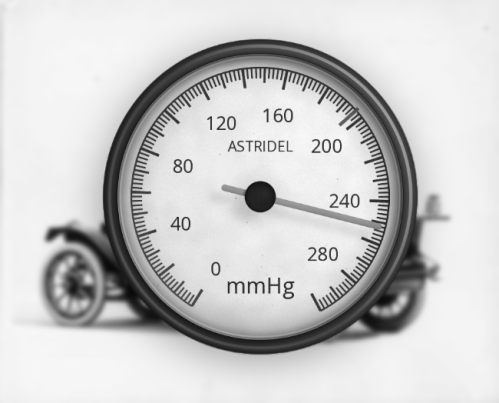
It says 252 mmHg
